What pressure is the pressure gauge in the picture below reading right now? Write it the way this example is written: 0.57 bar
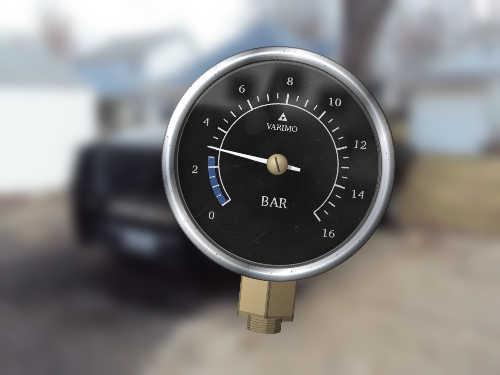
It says 3 bar
